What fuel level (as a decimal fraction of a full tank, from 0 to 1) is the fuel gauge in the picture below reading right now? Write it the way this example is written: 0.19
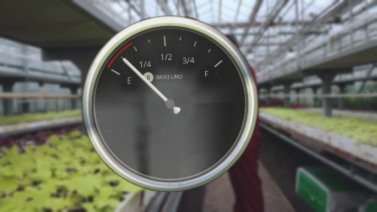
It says 0.125
